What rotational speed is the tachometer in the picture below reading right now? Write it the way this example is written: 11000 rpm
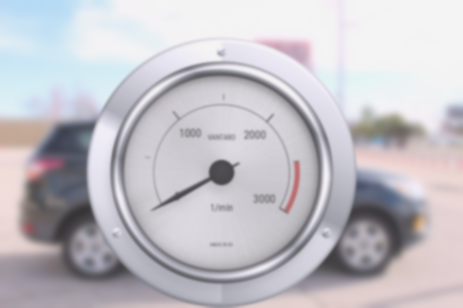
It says 0 rpm
